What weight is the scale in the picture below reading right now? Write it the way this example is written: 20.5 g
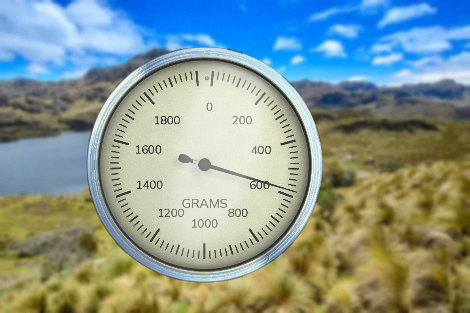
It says 580 g
